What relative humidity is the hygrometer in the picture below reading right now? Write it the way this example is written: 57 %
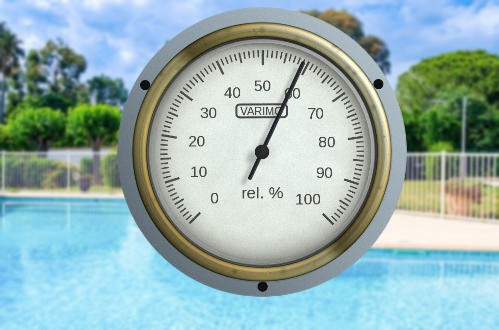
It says 59 %
